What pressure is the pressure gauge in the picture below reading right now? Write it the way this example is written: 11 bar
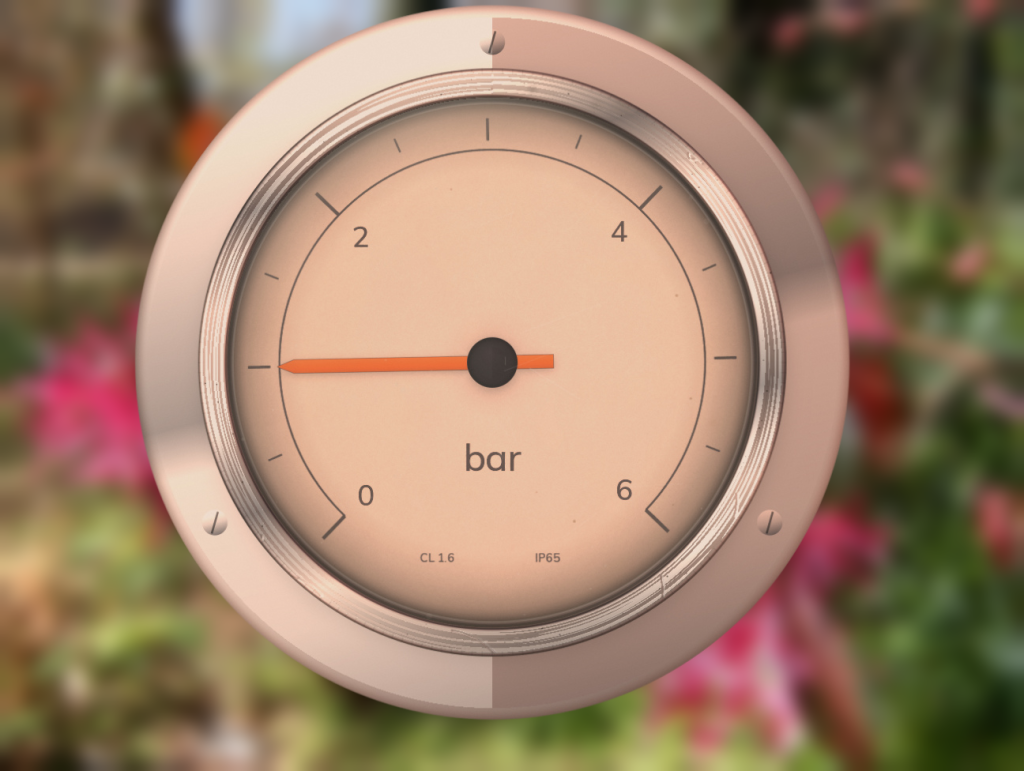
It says 1 bar
